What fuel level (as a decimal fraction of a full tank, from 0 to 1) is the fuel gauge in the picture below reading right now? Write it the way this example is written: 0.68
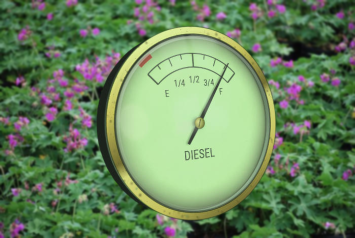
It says 0.875
